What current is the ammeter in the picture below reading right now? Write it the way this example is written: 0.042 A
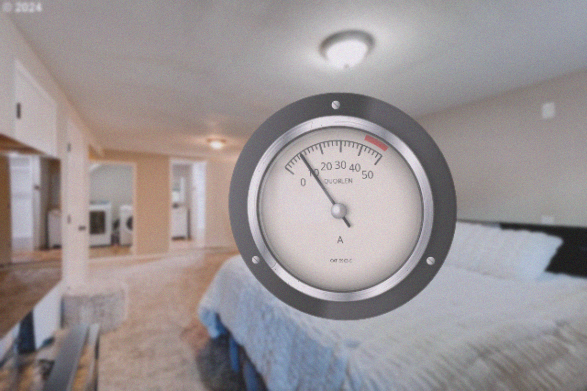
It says 10 A
